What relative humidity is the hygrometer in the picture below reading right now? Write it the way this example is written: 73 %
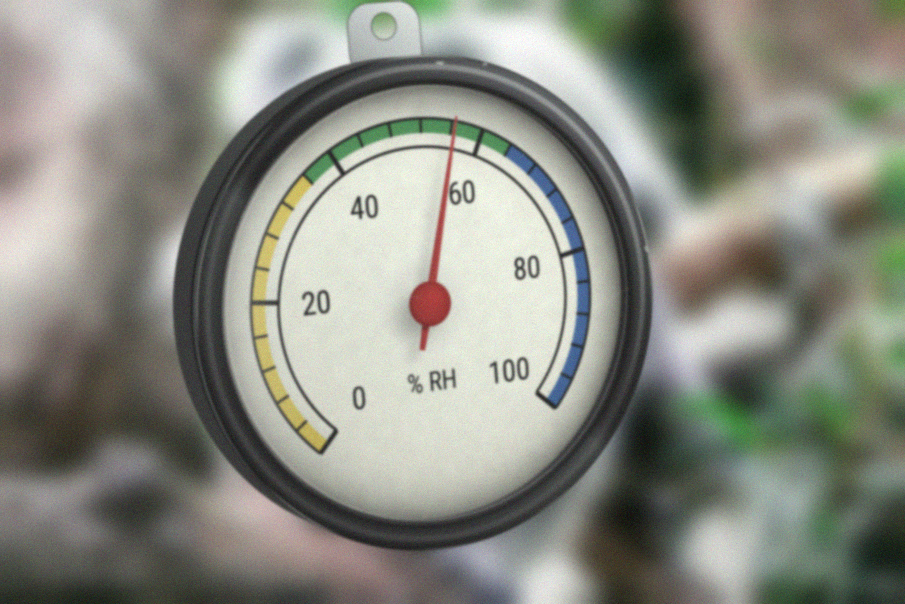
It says 56 %
